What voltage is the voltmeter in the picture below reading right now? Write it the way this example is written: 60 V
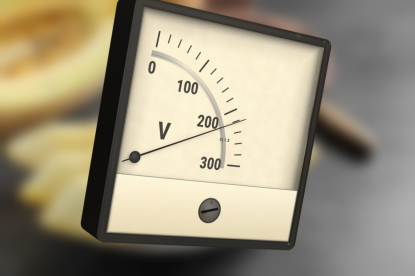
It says 220 V
